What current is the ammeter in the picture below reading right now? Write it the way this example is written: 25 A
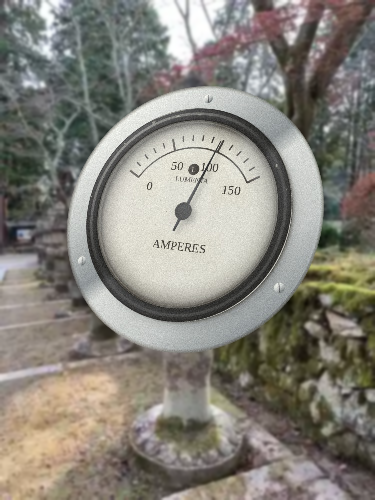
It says 100 A
